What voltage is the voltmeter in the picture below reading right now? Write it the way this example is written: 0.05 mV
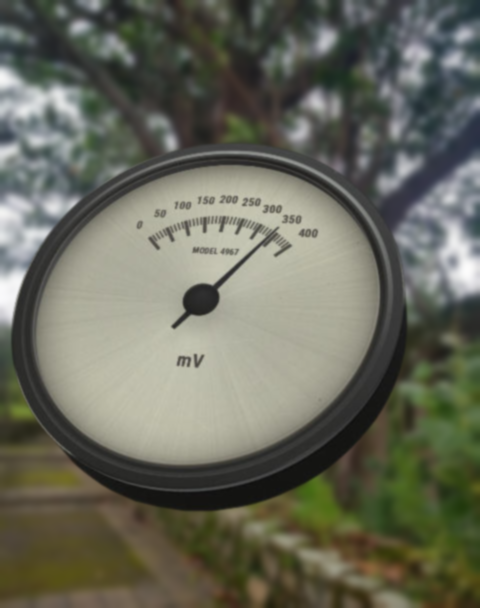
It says 350 mV
